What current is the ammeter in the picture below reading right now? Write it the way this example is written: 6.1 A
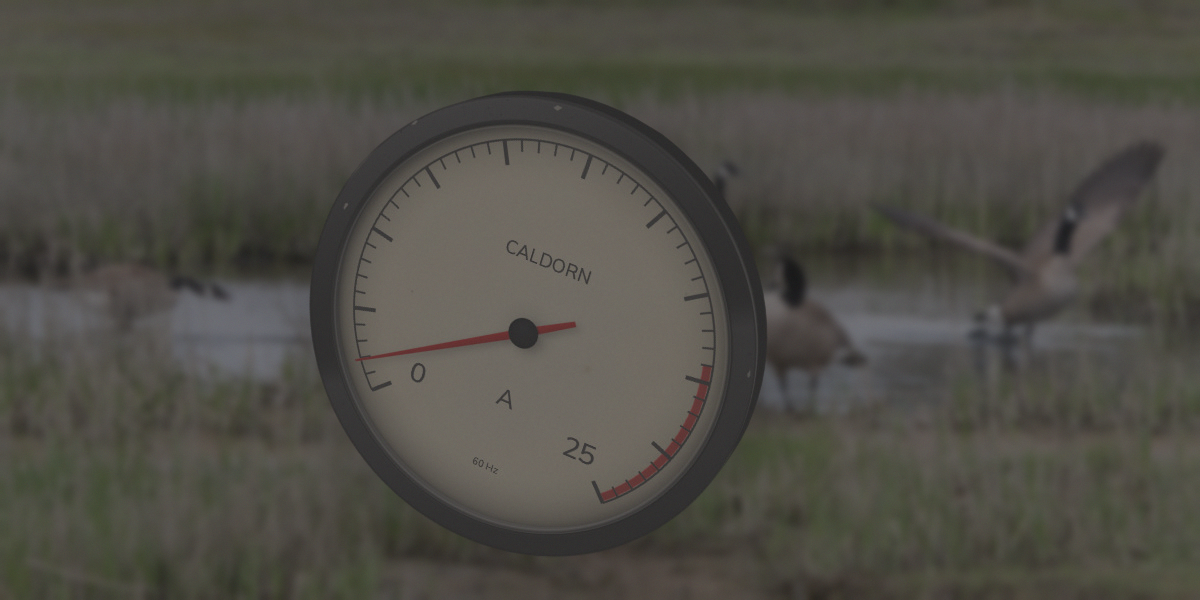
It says 1 A
